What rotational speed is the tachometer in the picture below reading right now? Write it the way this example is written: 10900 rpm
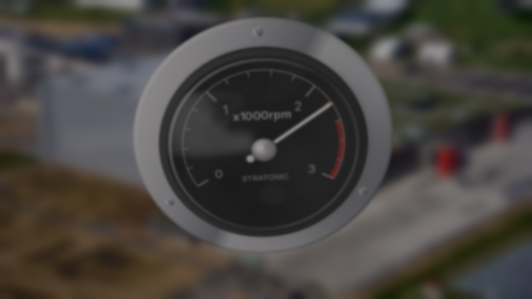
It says 2200 rpm
